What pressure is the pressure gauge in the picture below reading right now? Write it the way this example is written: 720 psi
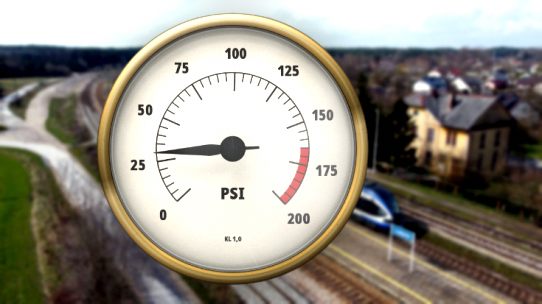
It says 30 psi
